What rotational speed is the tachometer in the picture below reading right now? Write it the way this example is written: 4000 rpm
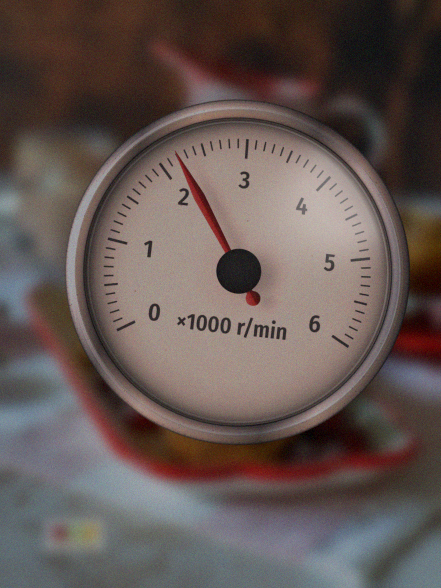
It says 2200 rpm
